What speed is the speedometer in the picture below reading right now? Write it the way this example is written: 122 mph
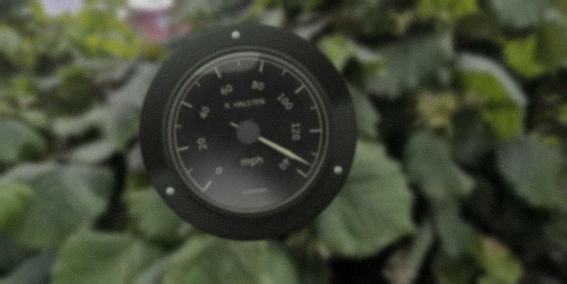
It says 135 mph
